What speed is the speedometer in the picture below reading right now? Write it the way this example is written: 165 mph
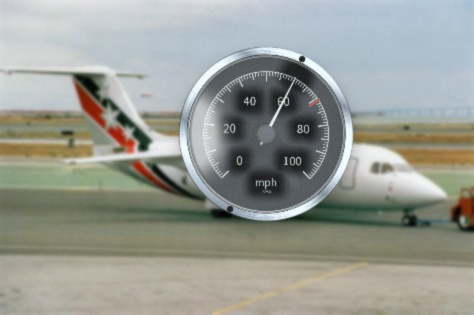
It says 60 mph
